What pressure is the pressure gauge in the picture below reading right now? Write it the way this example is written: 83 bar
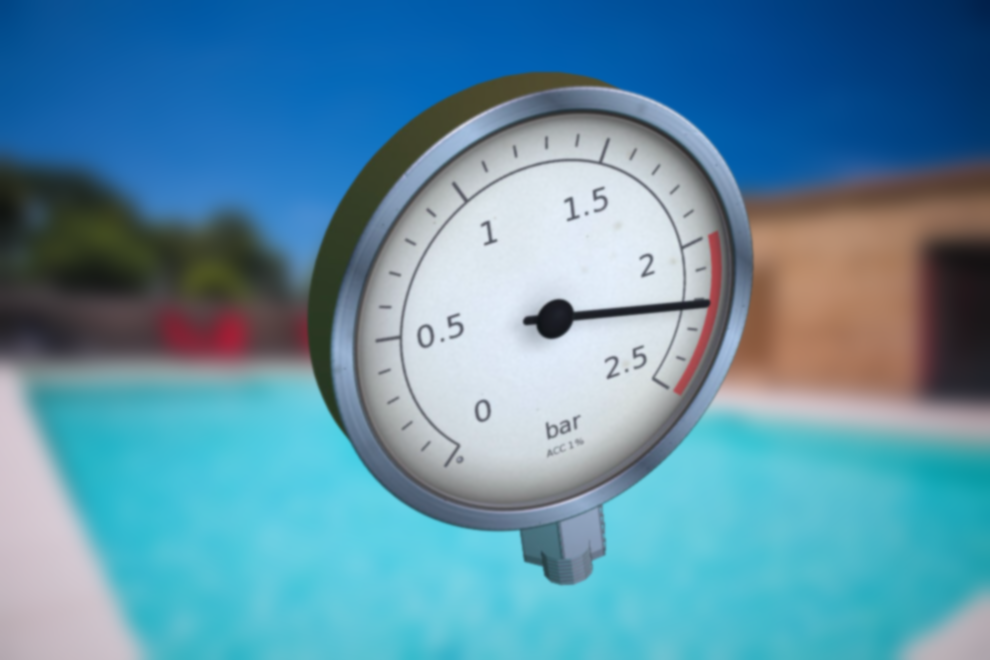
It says 2.2 bar
